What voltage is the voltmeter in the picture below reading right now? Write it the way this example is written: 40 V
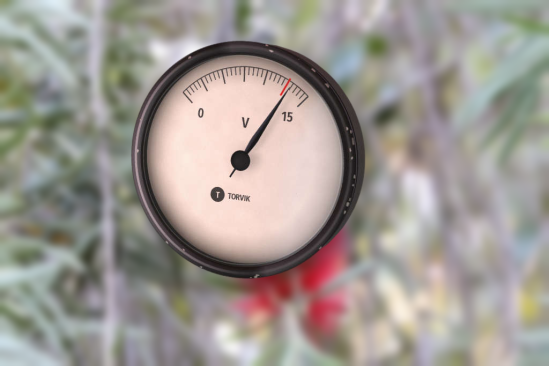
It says 13 V
